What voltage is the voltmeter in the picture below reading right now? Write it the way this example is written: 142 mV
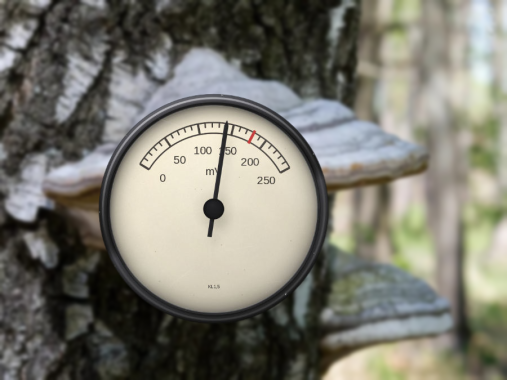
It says 140 mV
